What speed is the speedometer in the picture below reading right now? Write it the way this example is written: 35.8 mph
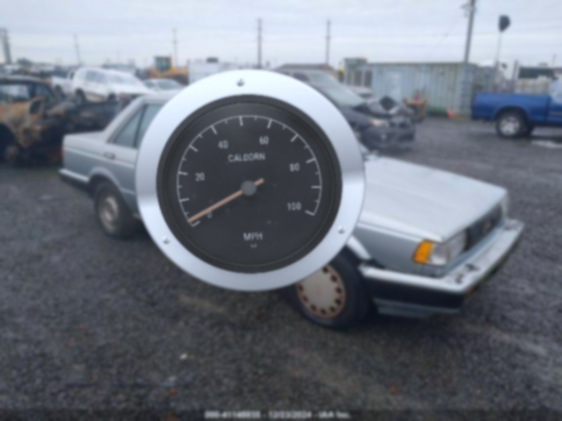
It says 2.5 mph
